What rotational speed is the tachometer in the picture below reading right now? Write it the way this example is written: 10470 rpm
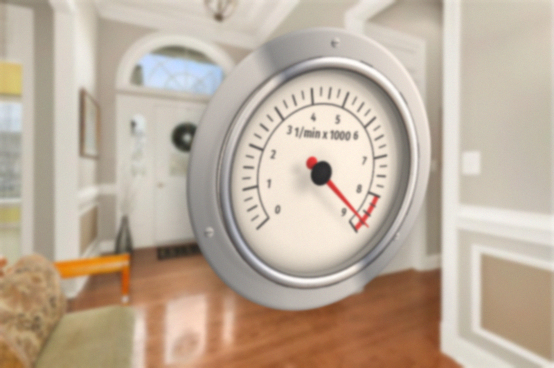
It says 8750 rpm
